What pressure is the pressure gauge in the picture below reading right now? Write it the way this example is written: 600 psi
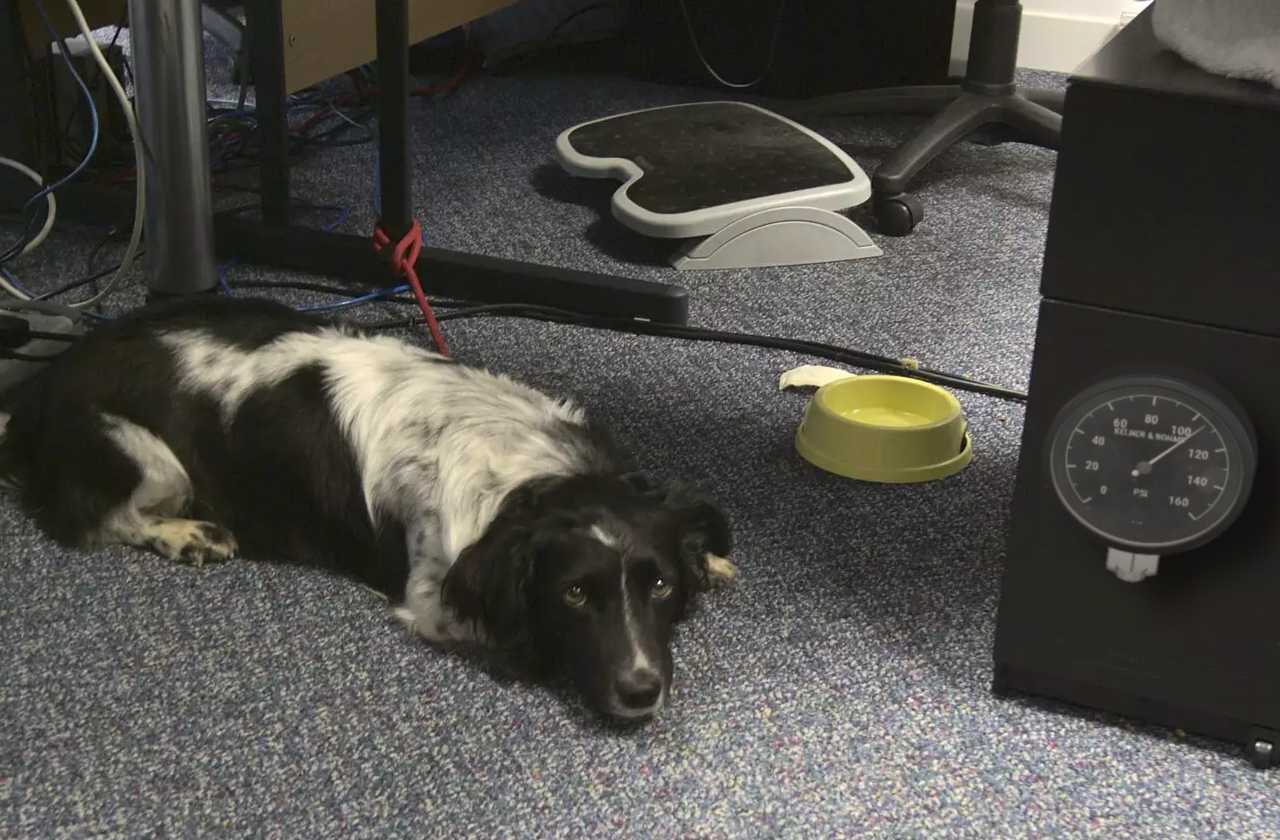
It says 105 psi
